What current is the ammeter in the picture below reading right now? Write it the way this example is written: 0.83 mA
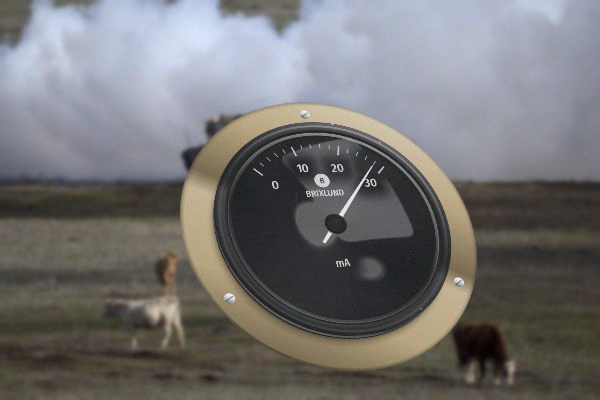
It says 28 mA
